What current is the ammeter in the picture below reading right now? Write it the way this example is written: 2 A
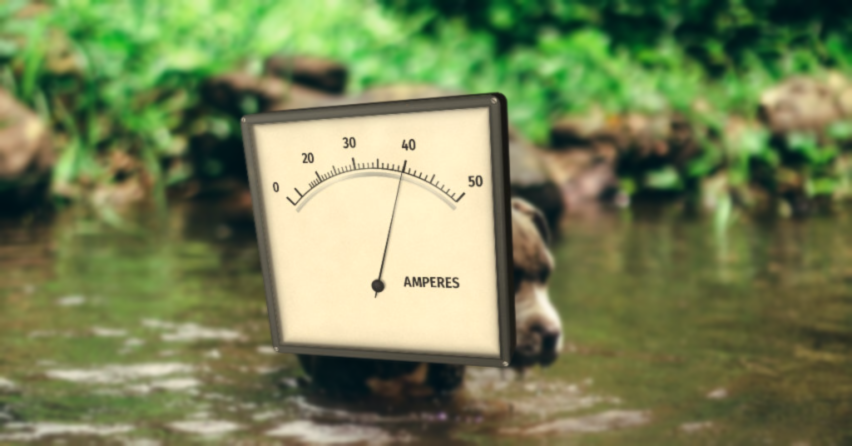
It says 40 A
